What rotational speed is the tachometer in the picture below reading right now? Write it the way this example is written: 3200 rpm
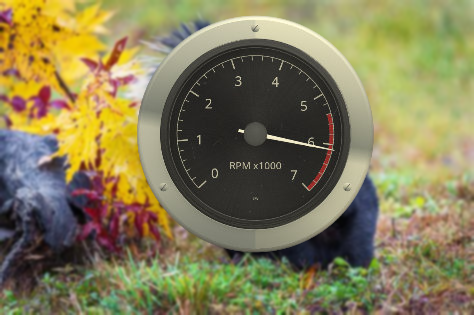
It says 6100 rpm
